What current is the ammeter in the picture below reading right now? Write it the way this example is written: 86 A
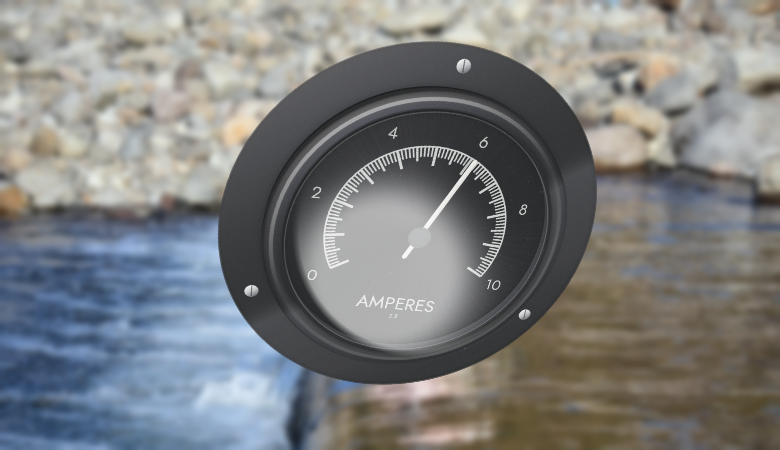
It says 6 A
